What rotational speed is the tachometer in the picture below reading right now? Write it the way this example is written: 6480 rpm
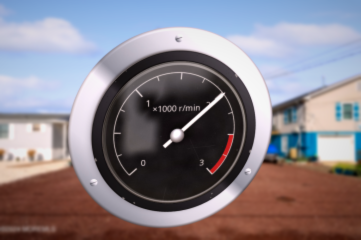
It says 2000 rpm
